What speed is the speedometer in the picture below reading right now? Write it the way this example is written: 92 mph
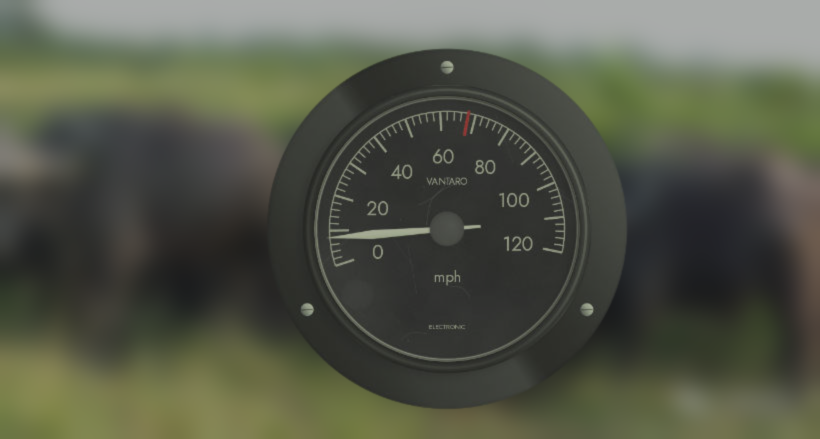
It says 8 mph
